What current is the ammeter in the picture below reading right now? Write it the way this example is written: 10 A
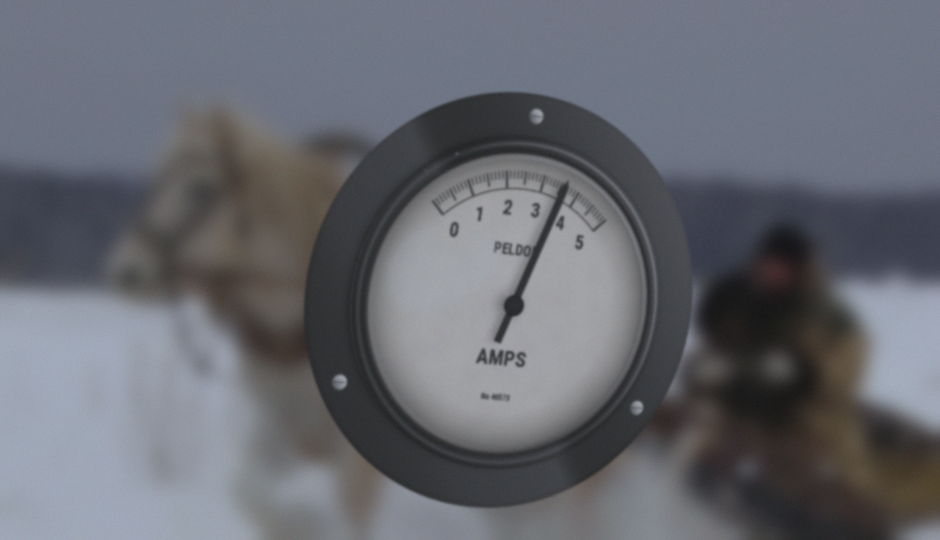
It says 3.5 A
